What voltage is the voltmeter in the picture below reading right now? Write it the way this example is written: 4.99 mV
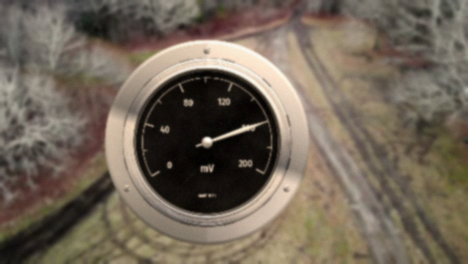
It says 160 mV
